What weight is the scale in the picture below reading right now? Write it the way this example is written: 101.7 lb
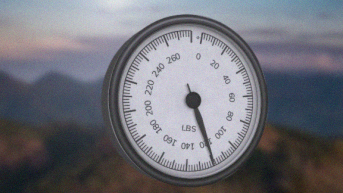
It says 120 lb
